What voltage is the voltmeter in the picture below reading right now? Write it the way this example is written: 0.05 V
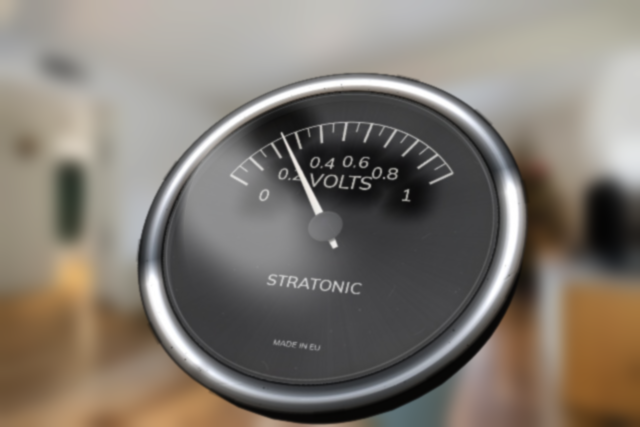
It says 0.25 V
